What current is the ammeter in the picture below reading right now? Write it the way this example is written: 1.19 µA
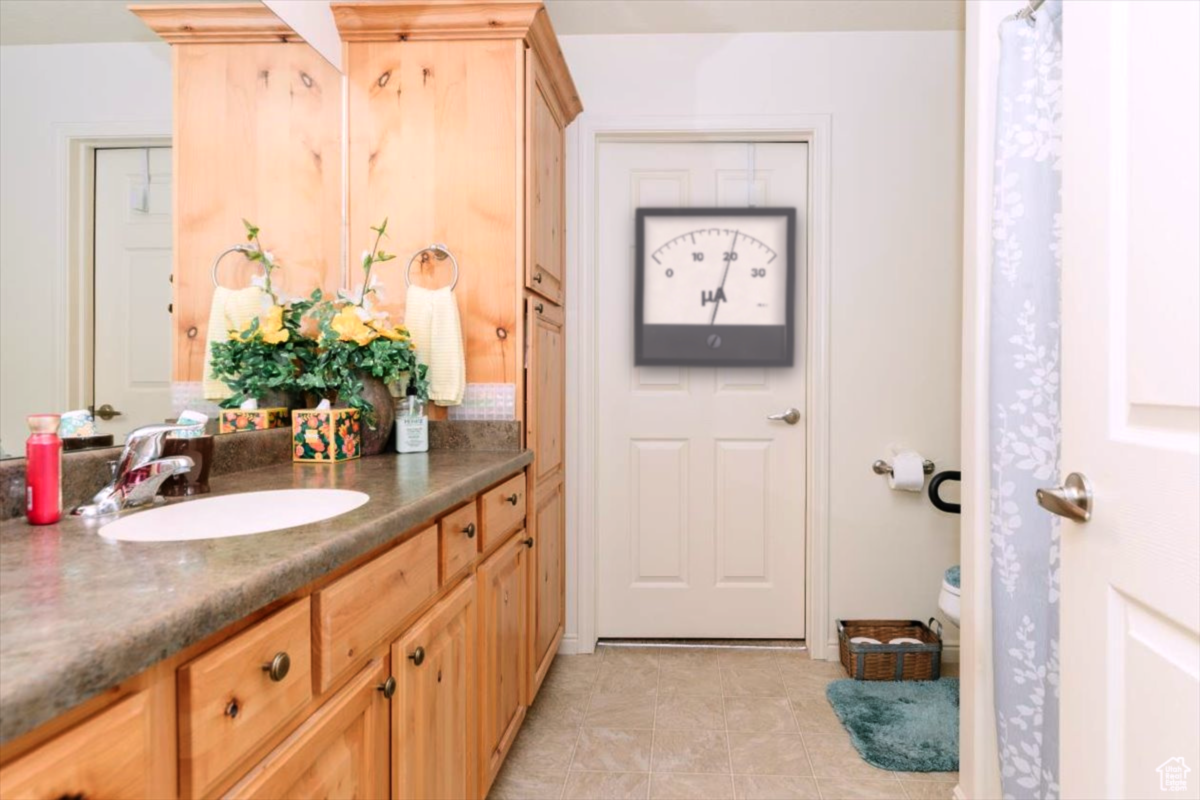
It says 20 µA
